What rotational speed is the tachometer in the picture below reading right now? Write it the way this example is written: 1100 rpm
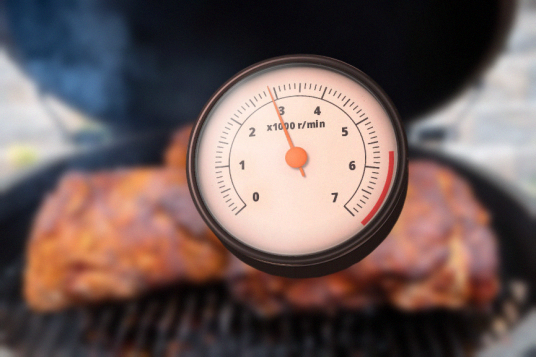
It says 2900 rpm
